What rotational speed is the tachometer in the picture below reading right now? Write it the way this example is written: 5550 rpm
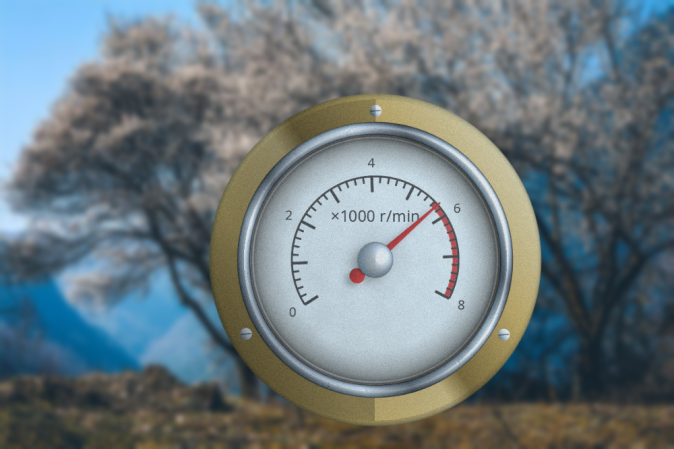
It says 5700 rpm
